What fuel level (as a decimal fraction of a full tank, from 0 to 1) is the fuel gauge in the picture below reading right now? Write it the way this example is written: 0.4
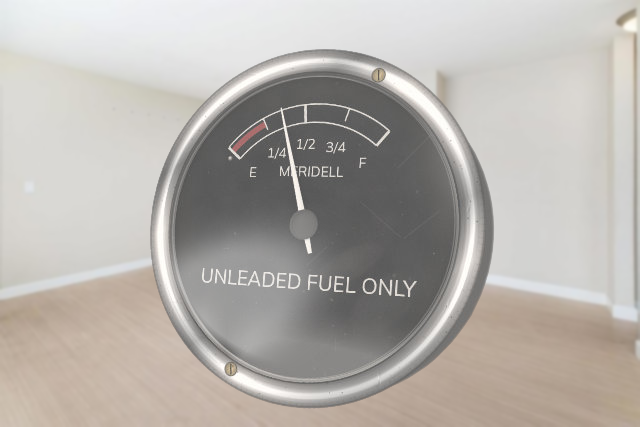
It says 0.375
